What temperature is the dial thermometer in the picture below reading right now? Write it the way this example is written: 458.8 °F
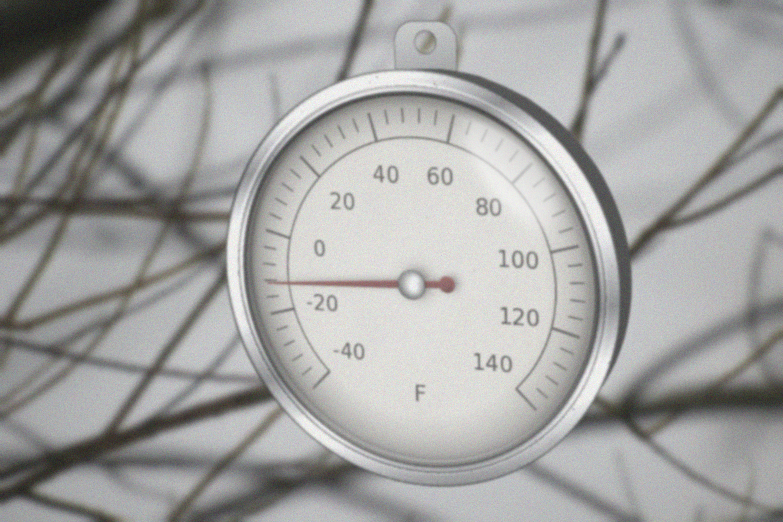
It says -12 °F
